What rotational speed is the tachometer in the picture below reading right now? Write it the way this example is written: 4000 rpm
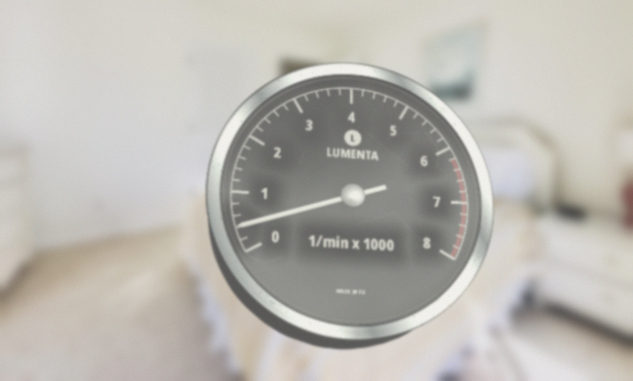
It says 400 rpm
